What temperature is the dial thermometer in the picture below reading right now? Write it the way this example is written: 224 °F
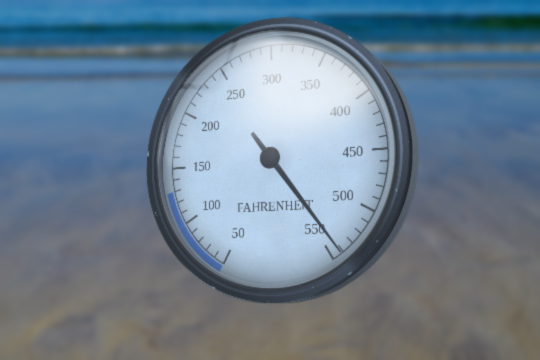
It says 540 °F
